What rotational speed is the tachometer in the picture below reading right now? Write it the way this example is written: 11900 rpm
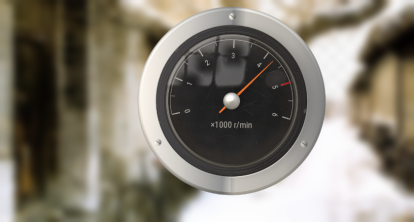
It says 4250 rpm
